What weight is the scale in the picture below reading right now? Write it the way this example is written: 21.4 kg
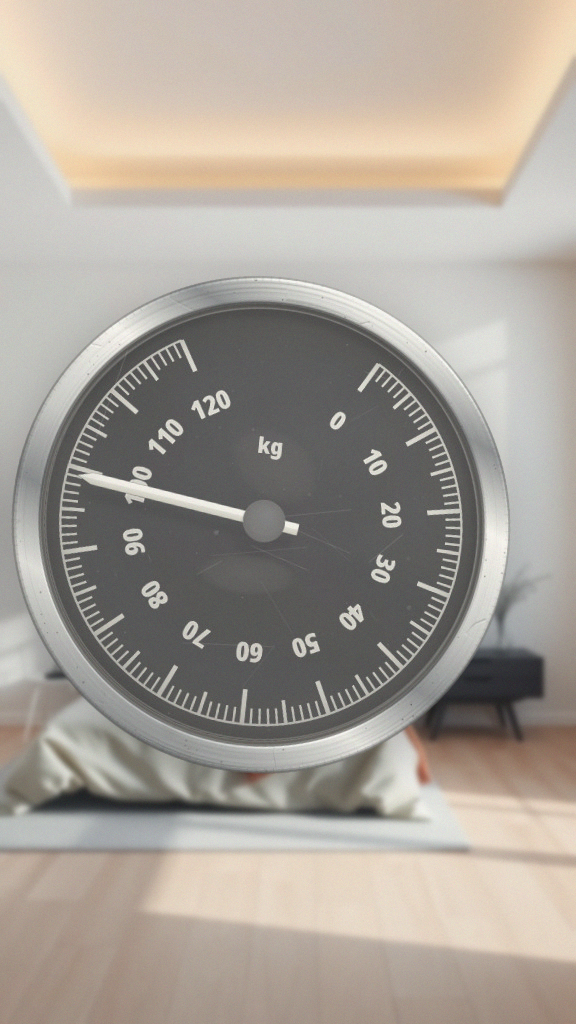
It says 99 kg
